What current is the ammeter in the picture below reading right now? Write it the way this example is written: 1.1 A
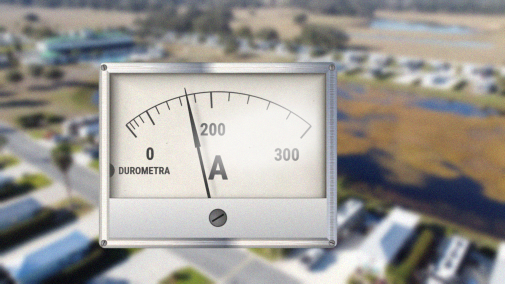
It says 170 A
